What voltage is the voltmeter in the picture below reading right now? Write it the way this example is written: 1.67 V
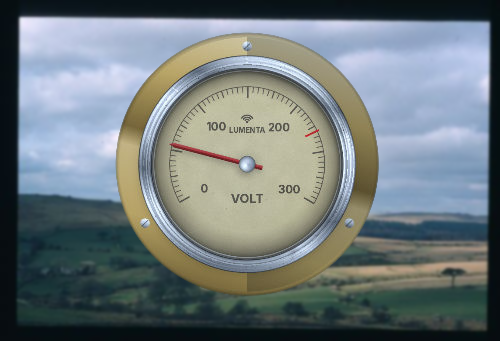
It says 55 V
